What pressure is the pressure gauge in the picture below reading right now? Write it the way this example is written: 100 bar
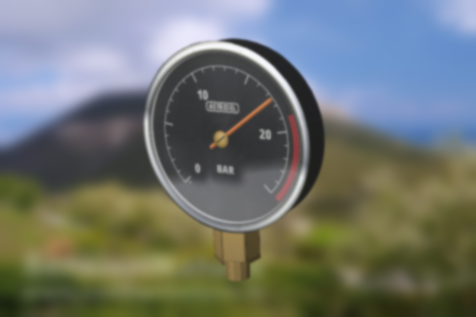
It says 17.5 bar
